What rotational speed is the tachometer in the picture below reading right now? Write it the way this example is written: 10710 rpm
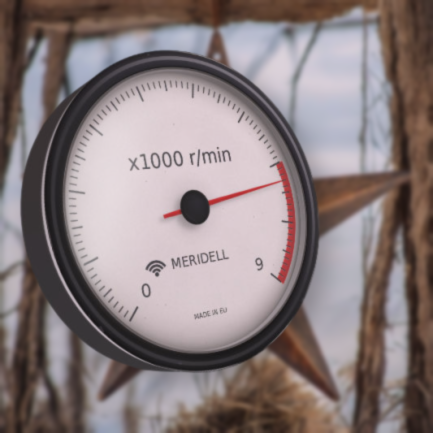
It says 7300 rpm
